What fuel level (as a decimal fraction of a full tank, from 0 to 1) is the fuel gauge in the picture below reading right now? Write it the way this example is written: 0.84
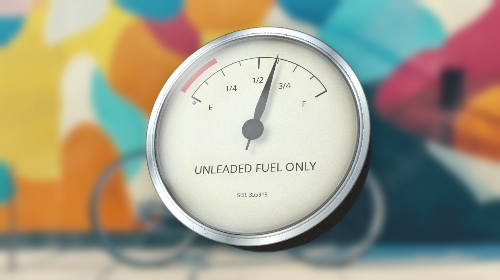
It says 0.625
